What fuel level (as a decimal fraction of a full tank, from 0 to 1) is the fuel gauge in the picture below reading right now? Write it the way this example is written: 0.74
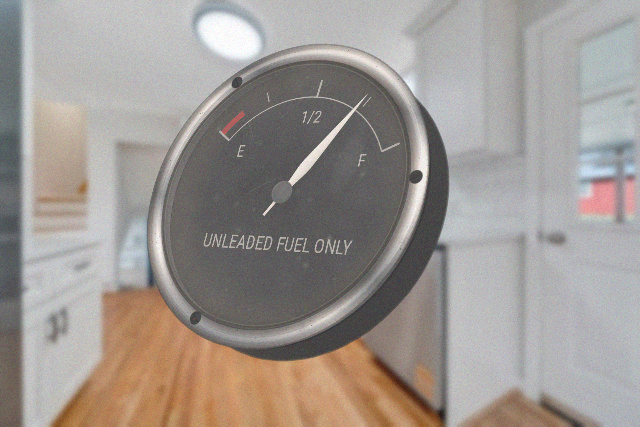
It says 0.75
